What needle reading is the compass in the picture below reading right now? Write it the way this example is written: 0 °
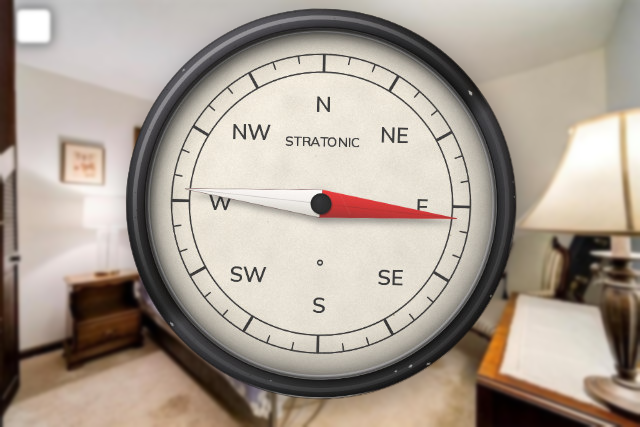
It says 95 °
